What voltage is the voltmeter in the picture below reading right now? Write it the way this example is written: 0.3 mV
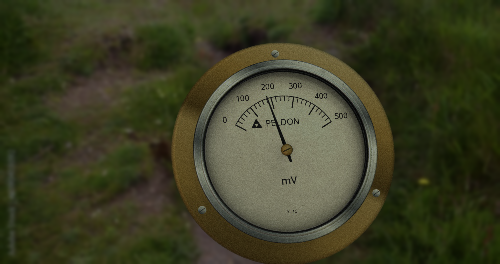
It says 180 mV
